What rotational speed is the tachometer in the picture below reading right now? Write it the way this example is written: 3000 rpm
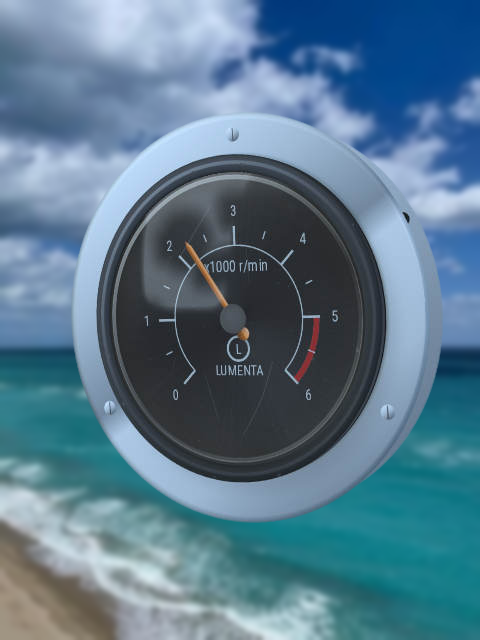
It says 2250 rpm
